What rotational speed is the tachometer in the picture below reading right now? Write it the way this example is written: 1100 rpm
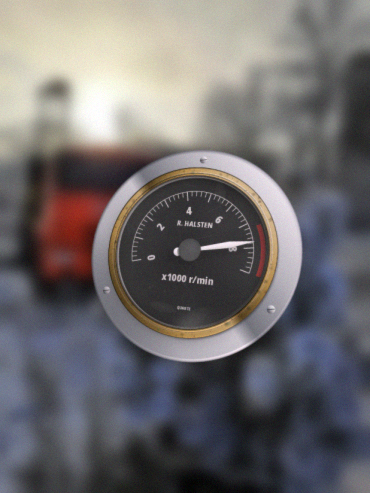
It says 7800 rpm
